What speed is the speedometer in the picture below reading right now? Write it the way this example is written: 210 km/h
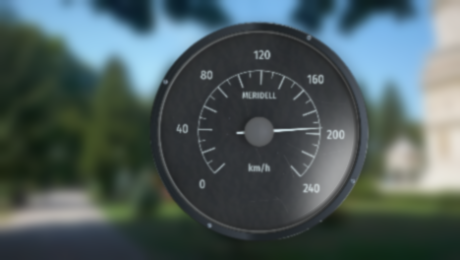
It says 195 km/h
